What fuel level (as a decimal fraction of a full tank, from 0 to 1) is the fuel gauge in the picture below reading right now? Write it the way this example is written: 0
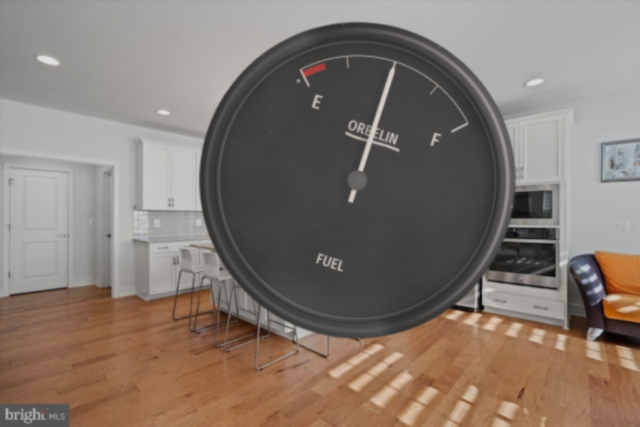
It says 0.5
